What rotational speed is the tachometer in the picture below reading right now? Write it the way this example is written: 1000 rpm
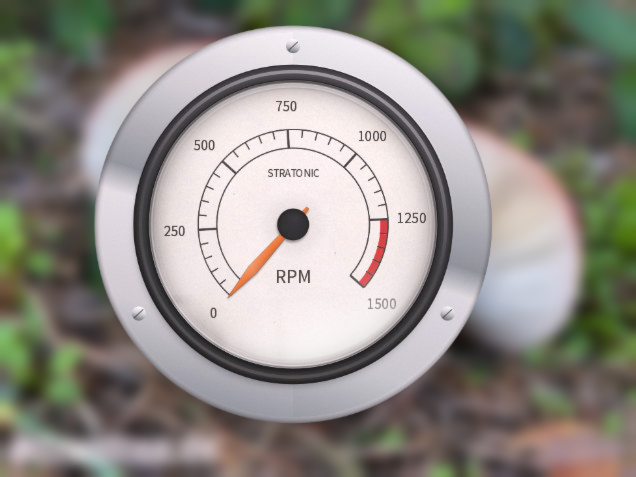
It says 0 rpm
